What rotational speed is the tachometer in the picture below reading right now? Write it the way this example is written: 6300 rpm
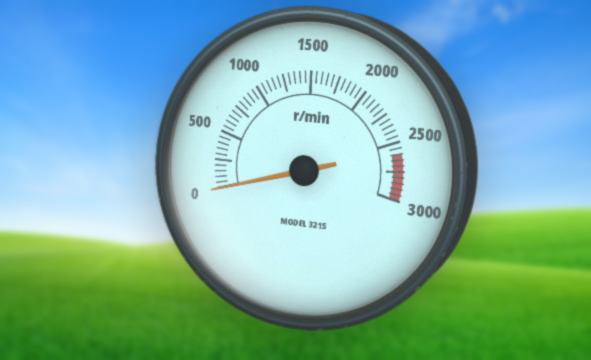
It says 0 rpm
